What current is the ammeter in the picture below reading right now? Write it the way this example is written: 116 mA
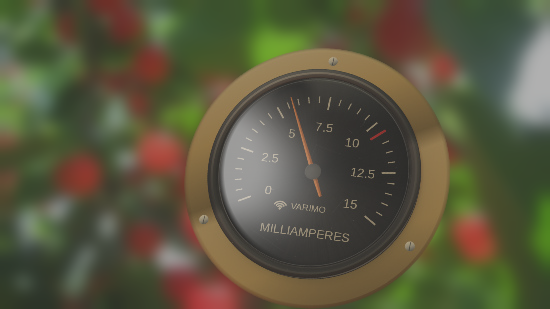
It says 5.75 mA
